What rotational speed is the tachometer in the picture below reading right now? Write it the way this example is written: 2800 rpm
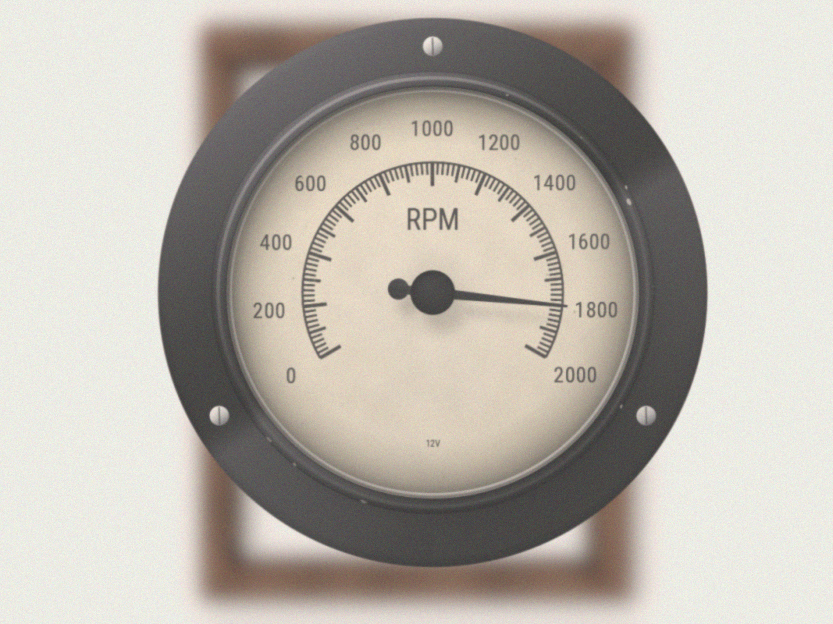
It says 1800 rpm
